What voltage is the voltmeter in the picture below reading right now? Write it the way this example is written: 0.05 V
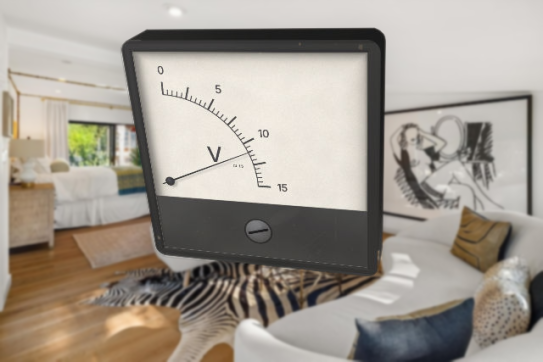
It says 11 V
